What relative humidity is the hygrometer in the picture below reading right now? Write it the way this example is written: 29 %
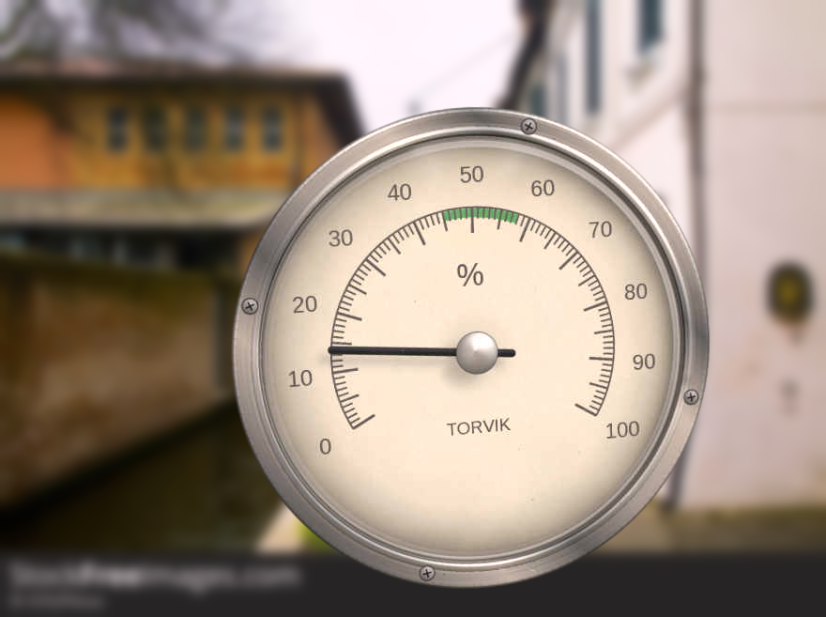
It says 14 %
